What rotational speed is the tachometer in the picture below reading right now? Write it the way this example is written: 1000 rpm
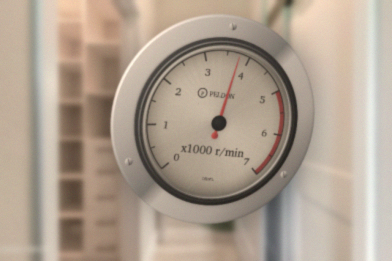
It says 3750 rpm
